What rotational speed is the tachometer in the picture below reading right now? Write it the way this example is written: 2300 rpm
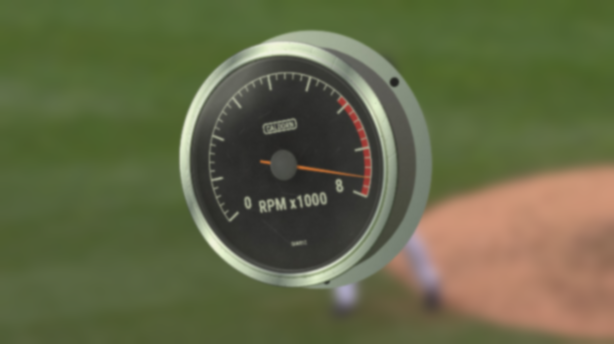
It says 7600 rpm
